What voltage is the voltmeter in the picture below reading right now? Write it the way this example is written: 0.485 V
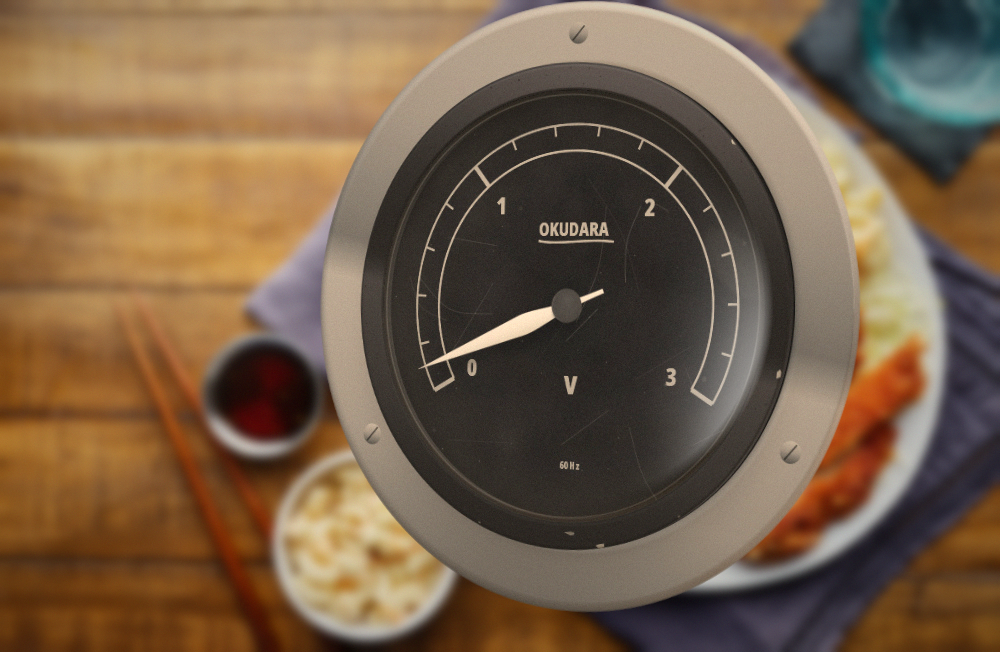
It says 0.1 V
